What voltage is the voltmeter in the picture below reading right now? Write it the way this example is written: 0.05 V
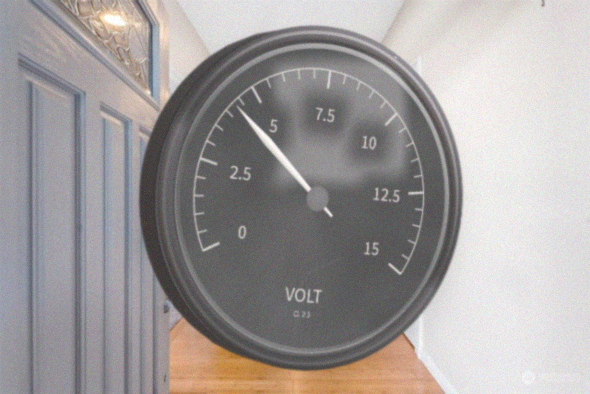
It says 4.25 V
